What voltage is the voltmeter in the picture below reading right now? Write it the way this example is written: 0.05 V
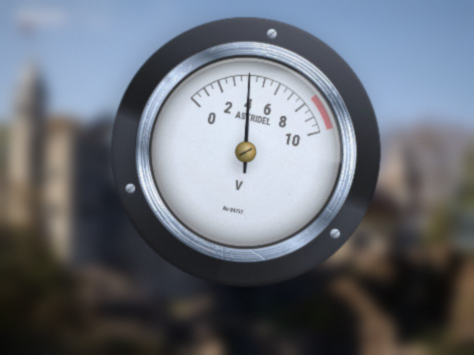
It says 4 V
